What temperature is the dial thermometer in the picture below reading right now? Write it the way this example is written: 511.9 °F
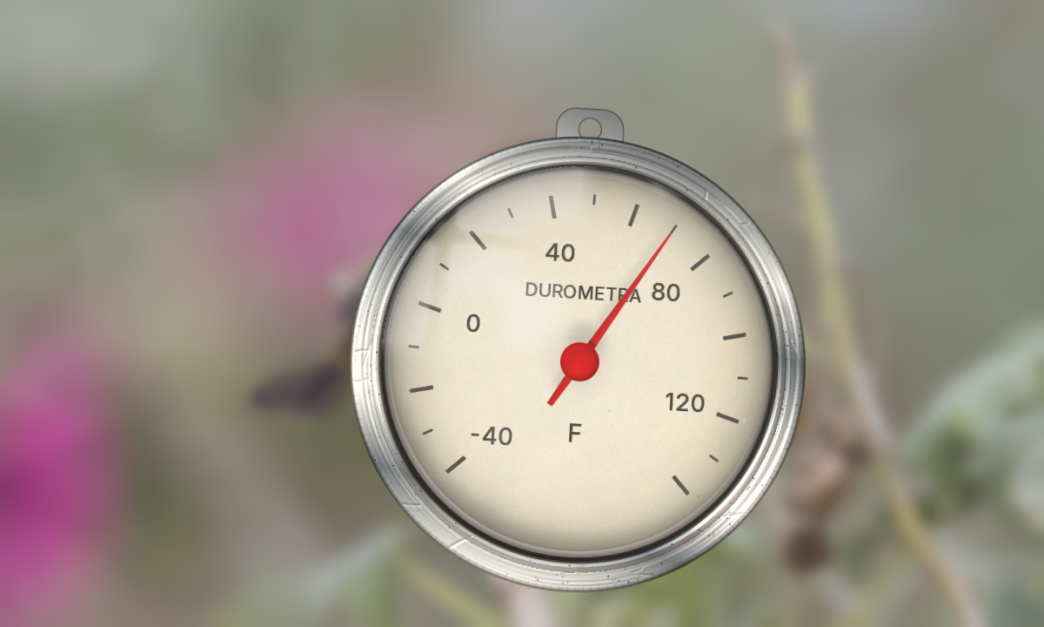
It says 70 °F
